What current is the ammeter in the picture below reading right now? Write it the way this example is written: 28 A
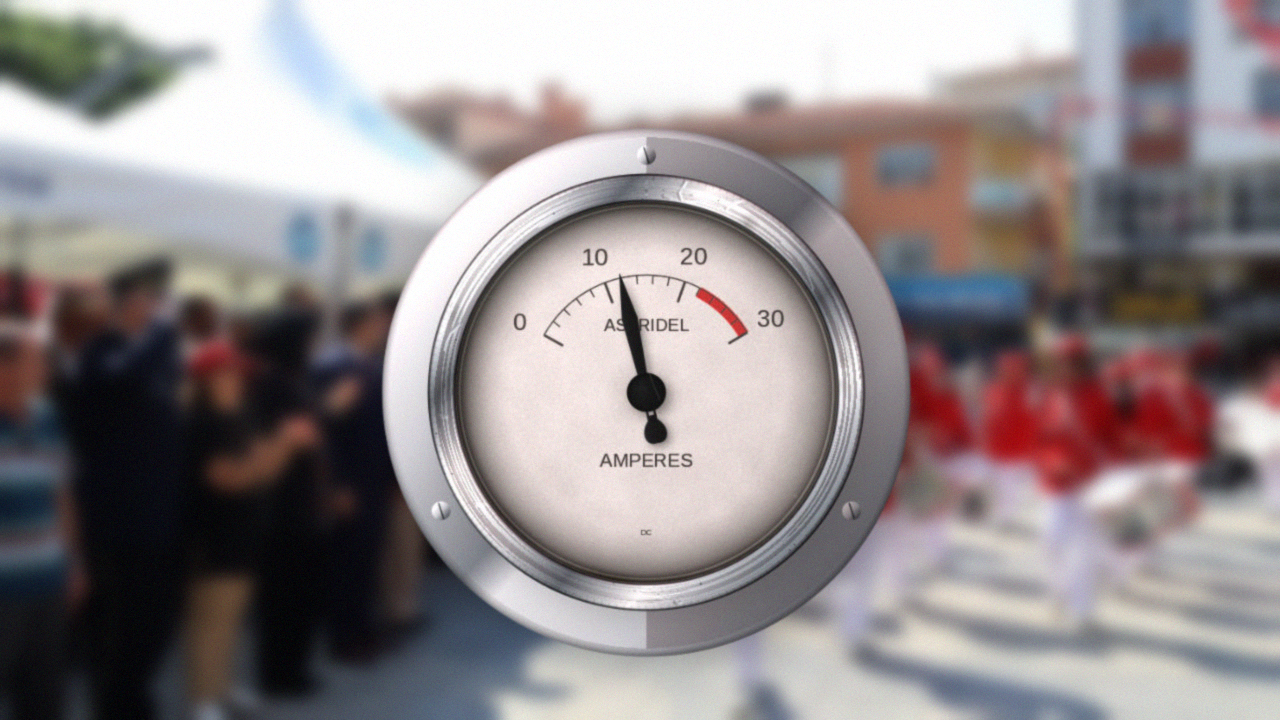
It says 12 A
